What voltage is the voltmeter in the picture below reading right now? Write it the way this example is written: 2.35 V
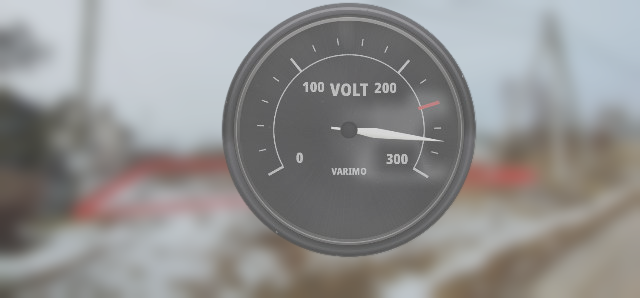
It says 270 V
